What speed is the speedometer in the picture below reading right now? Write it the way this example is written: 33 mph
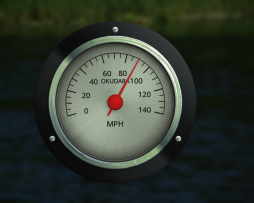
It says 90 mph
